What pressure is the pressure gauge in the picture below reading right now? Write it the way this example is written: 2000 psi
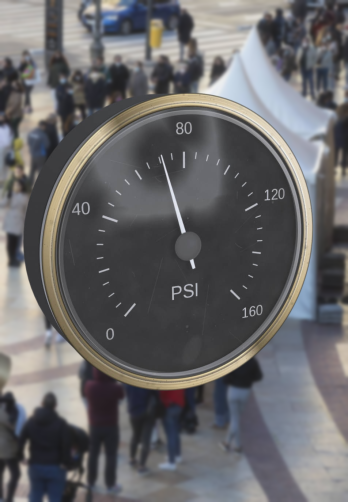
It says 70 psi
